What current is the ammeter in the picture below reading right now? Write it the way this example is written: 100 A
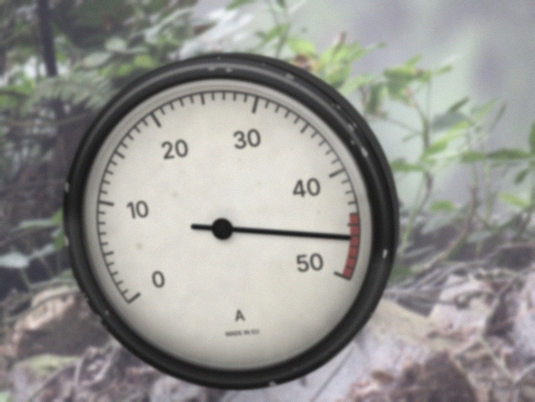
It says 46 A
